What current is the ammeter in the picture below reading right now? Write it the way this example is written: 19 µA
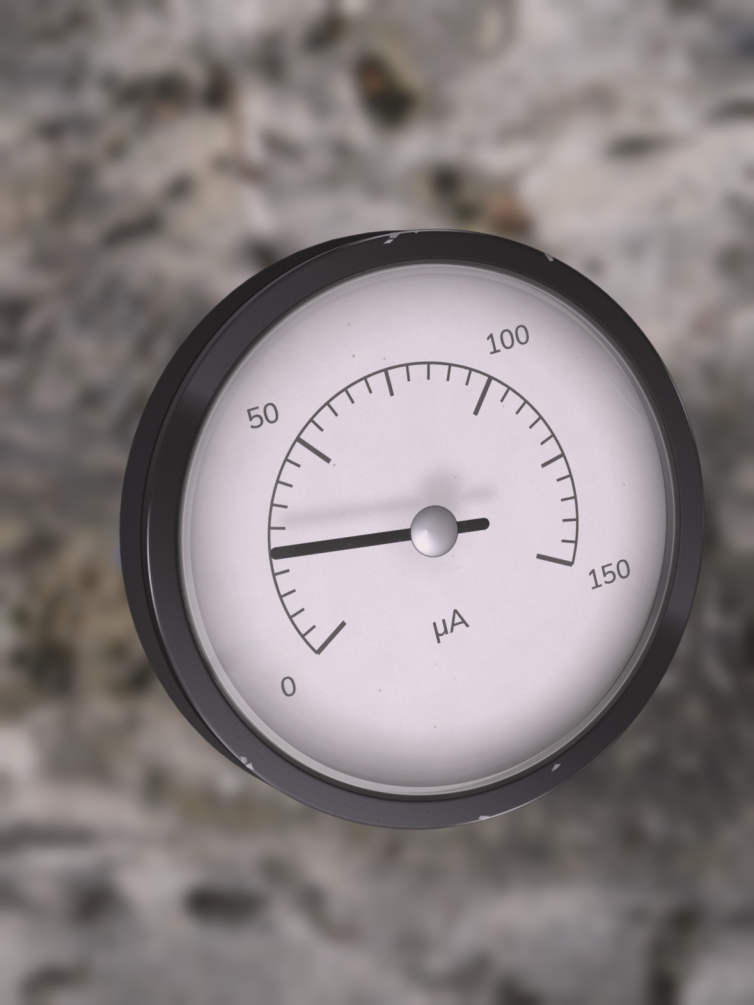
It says 25 µA
